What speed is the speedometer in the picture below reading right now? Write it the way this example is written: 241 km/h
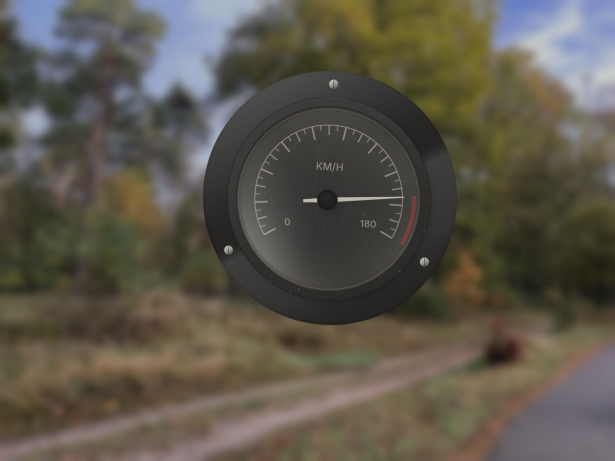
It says 155 km/h
